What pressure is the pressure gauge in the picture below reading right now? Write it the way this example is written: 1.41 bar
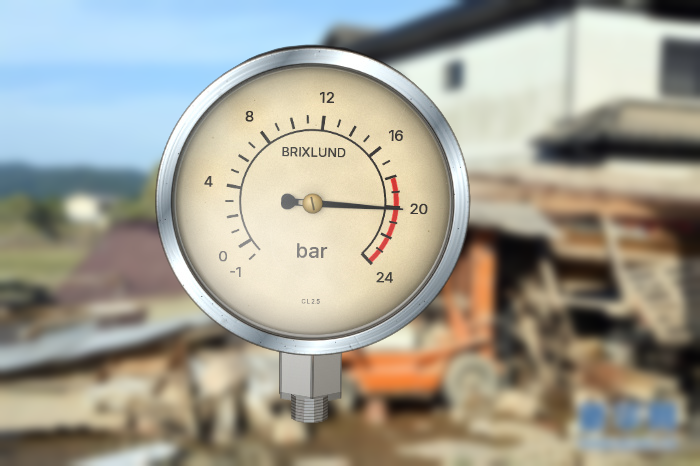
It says 20 bar
